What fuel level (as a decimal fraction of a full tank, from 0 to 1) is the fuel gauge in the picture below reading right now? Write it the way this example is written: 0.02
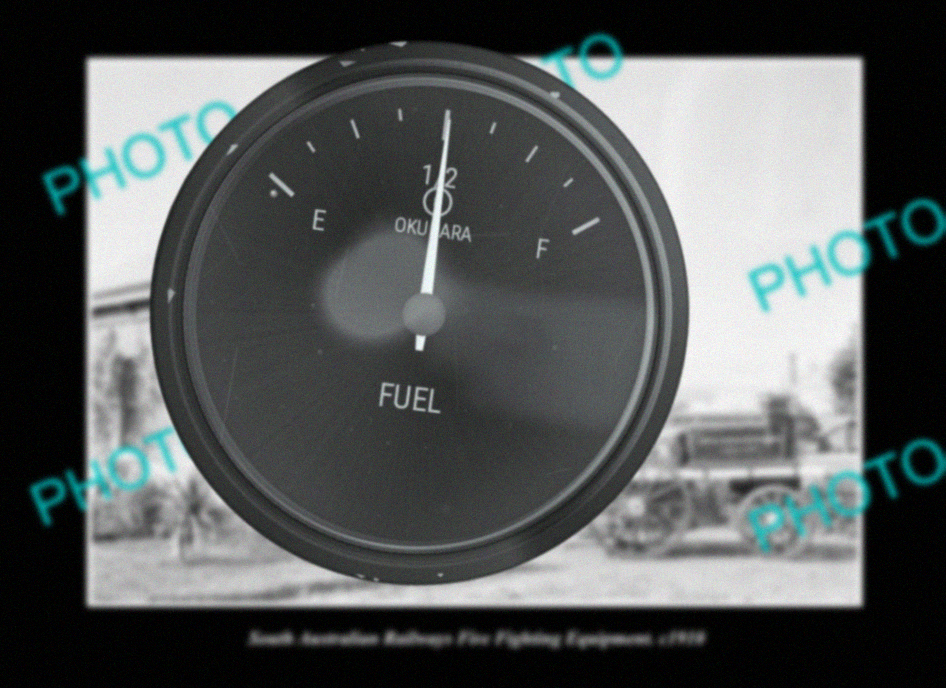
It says 0.5
